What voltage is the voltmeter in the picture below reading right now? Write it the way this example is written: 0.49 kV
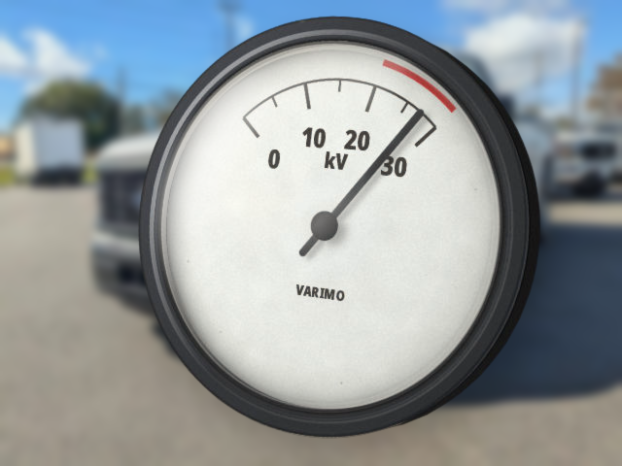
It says 27.5 kV
